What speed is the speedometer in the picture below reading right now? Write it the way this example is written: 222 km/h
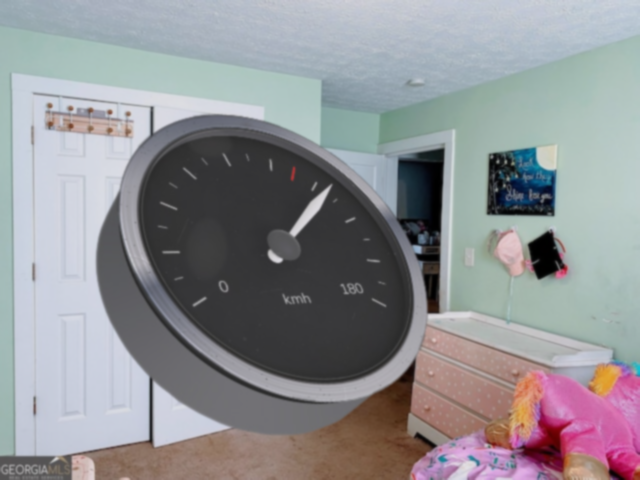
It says 125 km/h
